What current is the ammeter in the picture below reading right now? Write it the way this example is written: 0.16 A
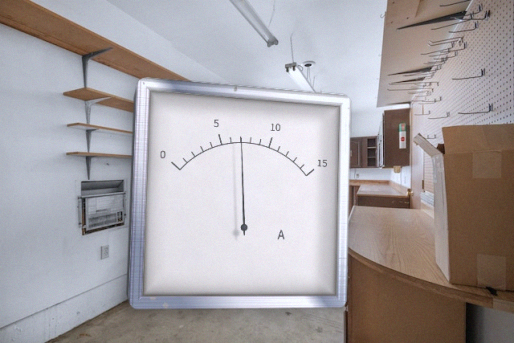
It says 7 A
